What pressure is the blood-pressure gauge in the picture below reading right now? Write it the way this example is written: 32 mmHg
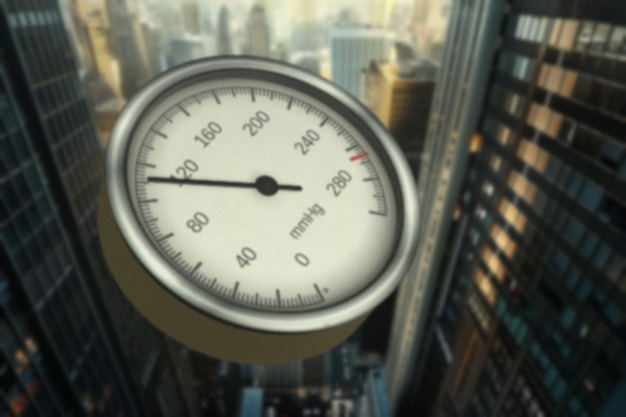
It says 110 mmHg
